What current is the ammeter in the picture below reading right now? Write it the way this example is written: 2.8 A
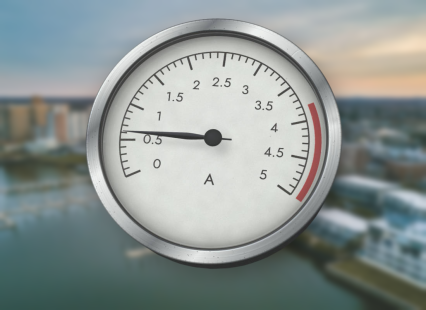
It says 0.6 A
